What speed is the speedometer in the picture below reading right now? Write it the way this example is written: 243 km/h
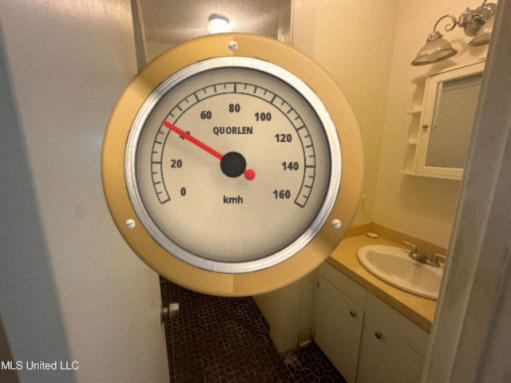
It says 40 km/h
